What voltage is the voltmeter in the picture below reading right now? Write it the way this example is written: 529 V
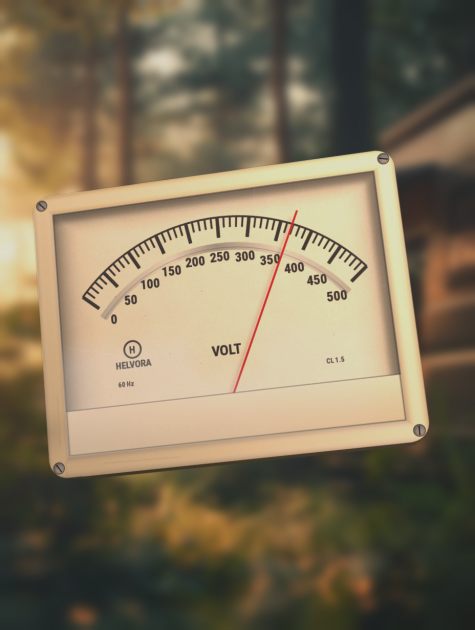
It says 370 V
